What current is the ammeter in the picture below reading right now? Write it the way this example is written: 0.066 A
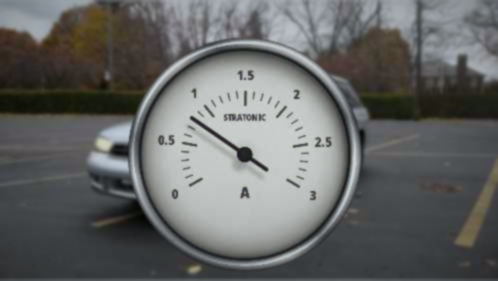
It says 0.8 A
